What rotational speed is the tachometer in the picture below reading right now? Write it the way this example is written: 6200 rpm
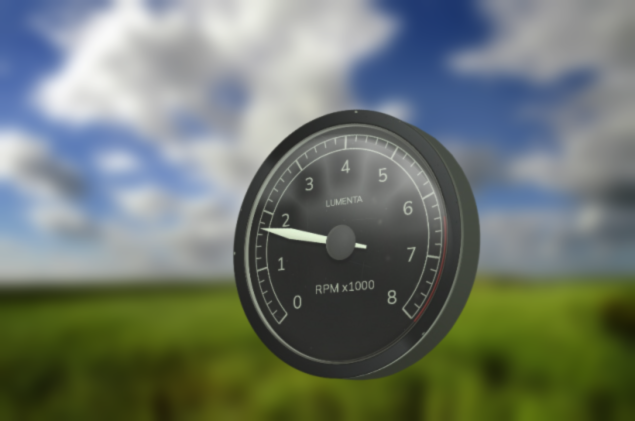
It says 1700 rpm
